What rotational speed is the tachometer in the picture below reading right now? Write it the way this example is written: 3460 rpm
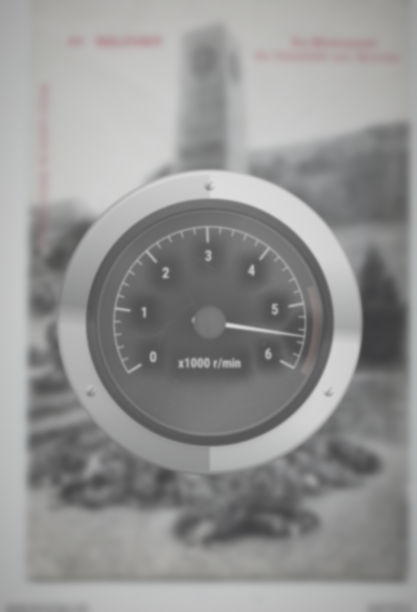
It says 5500 rpm
